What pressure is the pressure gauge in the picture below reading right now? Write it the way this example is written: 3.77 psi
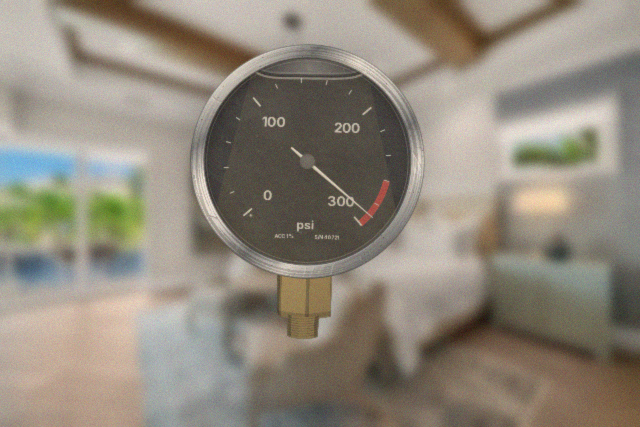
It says 290 psi
